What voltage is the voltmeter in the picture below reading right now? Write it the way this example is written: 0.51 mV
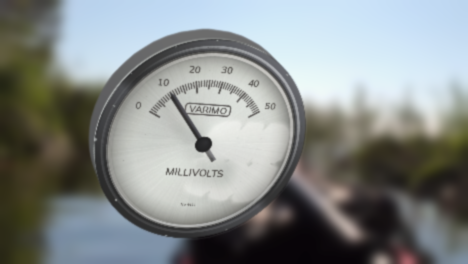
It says 10 mV
